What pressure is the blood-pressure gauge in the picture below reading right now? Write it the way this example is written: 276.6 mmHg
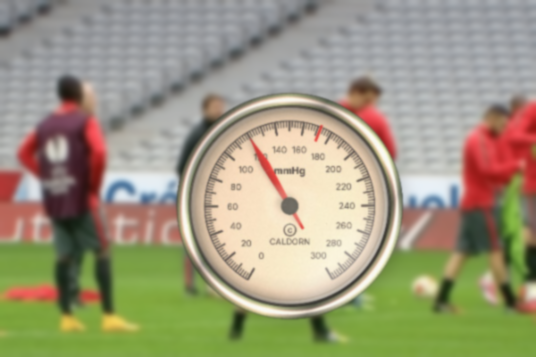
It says 120 mmHg
